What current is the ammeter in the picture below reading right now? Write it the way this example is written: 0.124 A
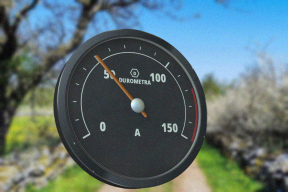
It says 50 A
